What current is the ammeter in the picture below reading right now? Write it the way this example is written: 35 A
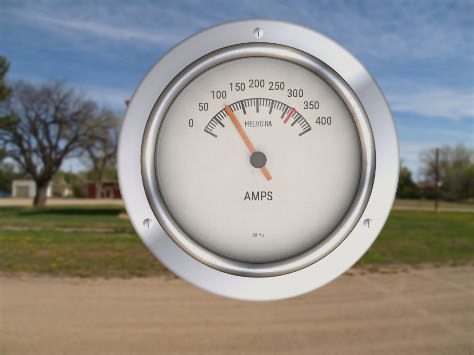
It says 100 A
